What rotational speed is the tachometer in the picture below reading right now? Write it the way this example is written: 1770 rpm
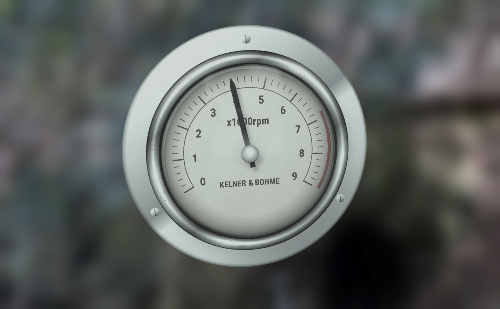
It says 4000 rpm
